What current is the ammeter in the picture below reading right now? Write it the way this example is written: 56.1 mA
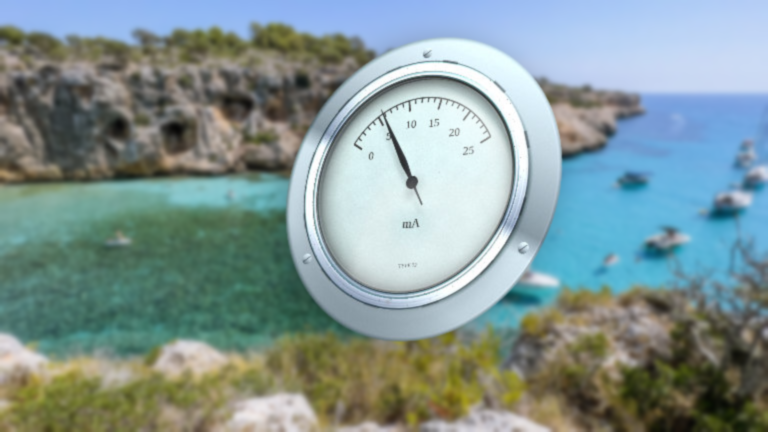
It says 6 mA
